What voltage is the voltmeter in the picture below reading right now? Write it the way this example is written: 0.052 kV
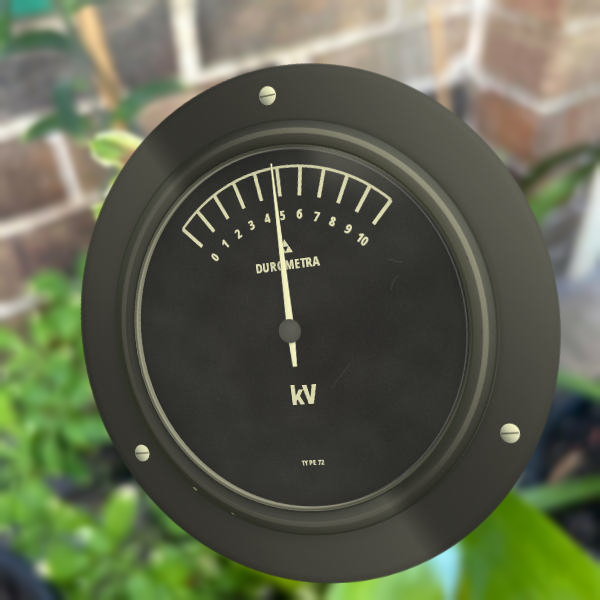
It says 5 kV
